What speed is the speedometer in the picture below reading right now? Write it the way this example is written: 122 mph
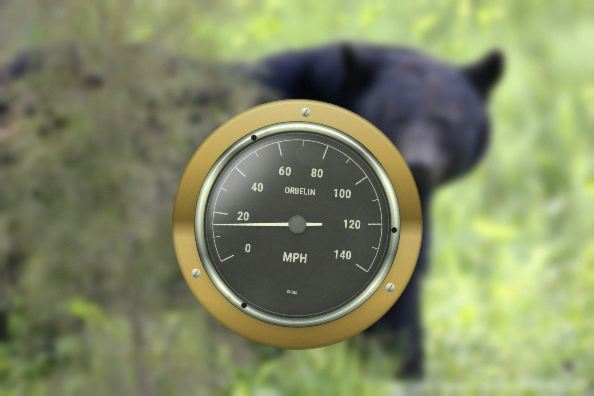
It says 15 mph
